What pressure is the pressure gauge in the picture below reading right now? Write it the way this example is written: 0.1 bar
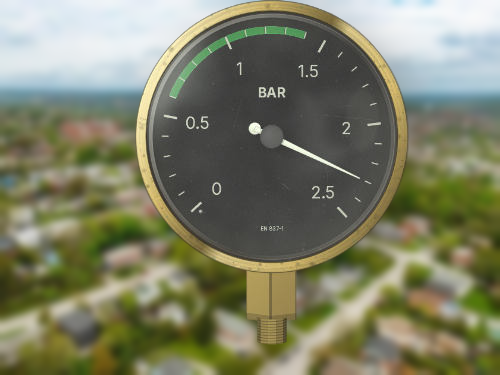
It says 2.3 bar
